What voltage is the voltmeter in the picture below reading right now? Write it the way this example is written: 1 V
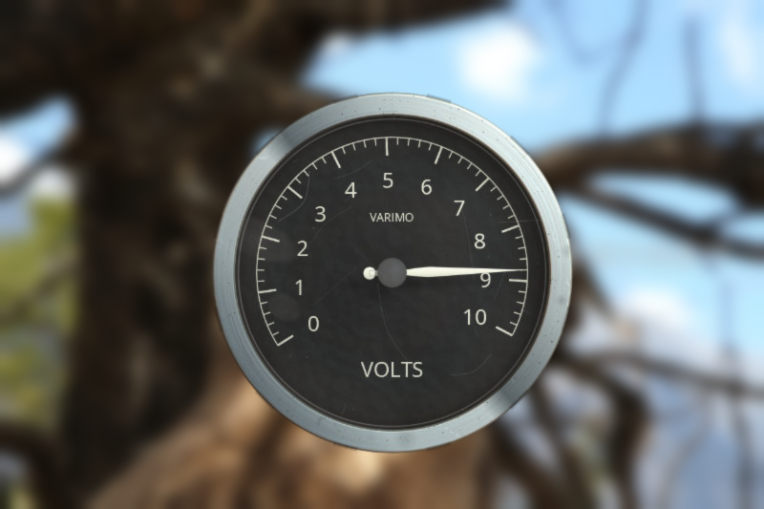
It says 8.8 V
